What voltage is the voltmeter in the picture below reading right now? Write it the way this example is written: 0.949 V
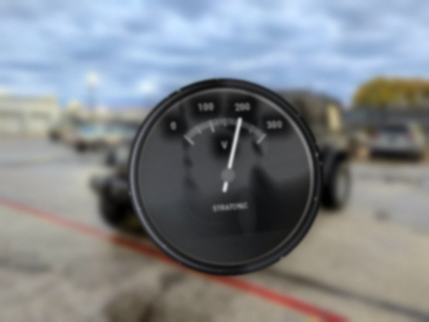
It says 200 V
